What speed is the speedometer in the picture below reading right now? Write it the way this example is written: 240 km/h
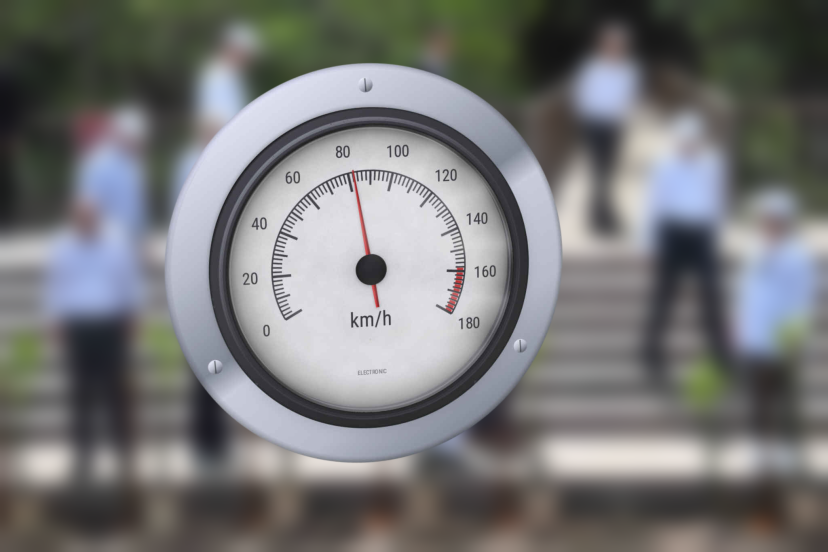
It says 82 km/h
